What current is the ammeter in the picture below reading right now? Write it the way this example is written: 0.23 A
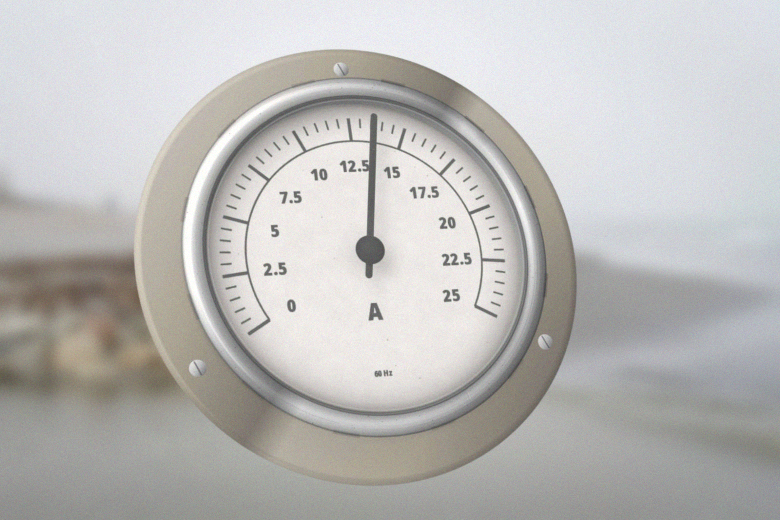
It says 13.5 A
